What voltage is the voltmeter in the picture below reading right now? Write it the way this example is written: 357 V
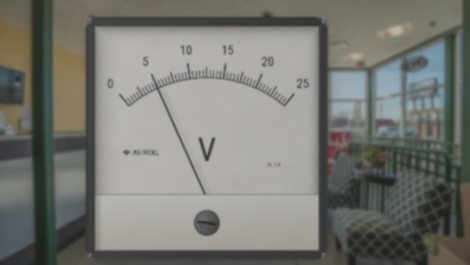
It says 5 V
